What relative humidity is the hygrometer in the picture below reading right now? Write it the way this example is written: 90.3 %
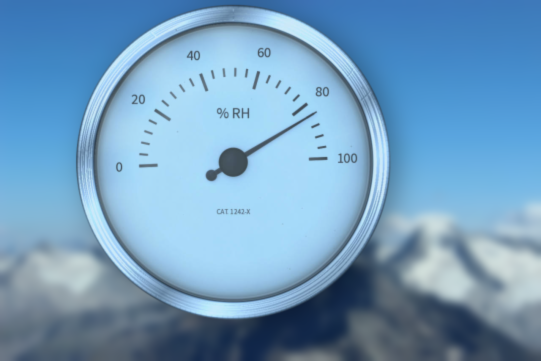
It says 84 %
